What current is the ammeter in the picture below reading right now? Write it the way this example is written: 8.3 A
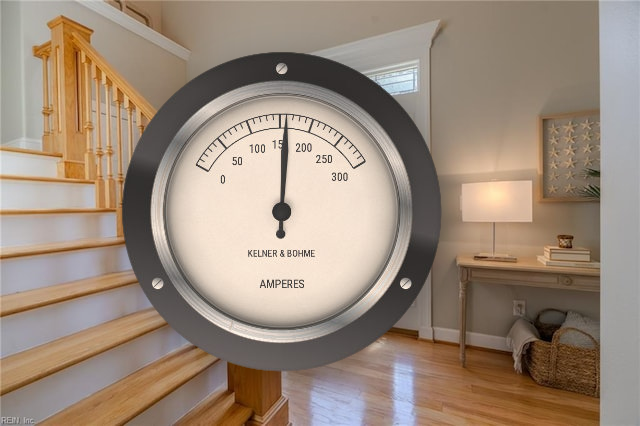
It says 160 A
